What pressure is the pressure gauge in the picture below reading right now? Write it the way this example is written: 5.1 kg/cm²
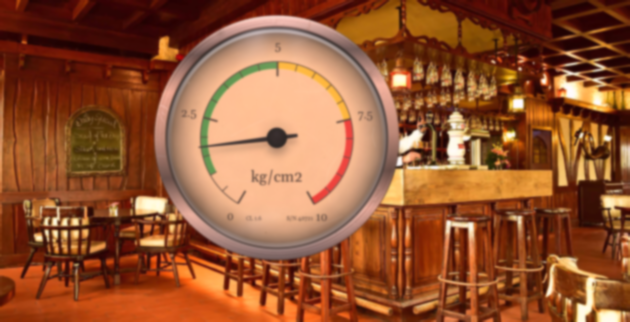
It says 1.75 kg/cm²
